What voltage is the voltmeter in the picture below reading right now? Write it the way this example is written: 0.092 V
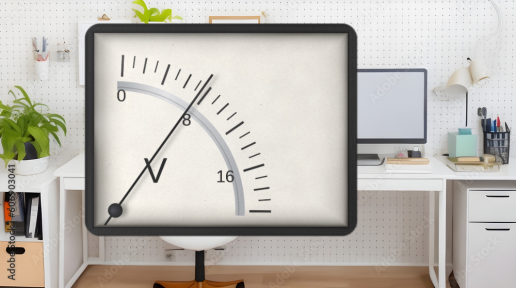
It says 7.5 V
